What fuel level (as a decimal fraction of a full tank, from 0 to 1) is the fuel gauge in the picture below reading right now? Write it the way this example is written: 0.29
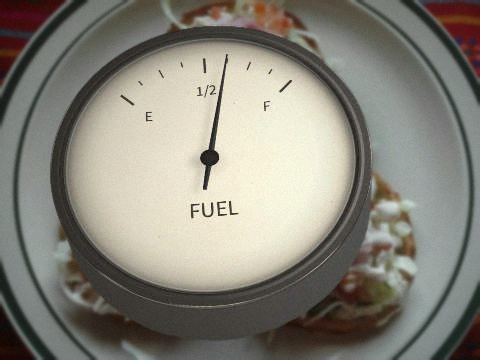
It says 0.625
